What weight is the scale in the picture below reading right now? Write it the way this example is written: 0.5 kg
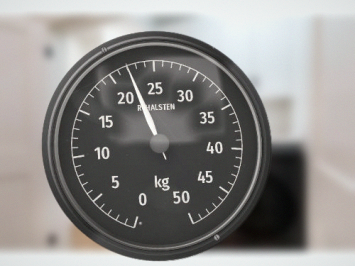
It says 22 kg
